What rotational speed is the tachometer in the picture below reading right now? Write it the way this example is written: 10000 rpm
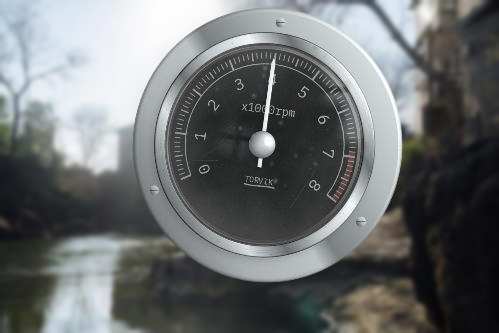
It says 4000 rpm
